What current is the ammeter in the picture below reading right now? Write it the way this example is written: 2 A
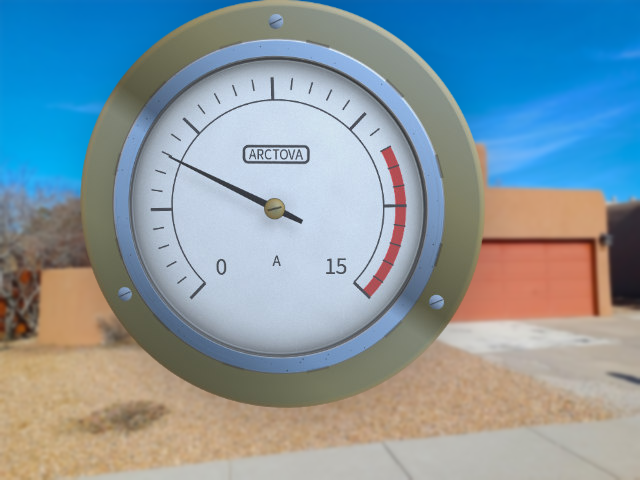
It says 4 A
